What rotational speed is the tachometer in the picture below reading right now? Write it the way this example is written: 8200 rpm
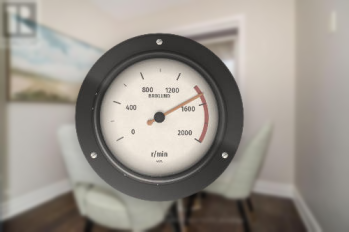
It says 1500 rpm
